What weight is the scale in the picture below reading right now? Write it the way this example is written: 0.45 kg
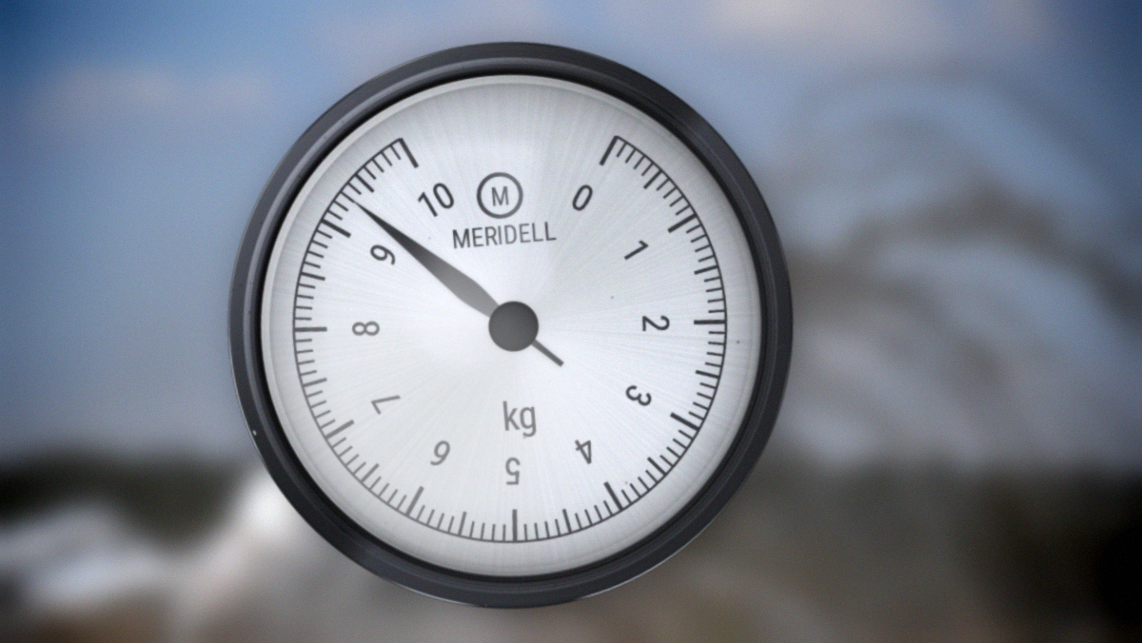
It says 9.3 kg
